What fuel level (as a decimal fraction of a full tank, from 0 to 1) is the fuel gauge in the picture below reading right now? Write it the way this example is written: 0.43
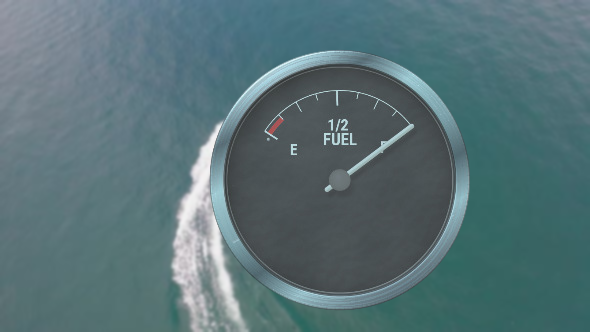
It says 1
